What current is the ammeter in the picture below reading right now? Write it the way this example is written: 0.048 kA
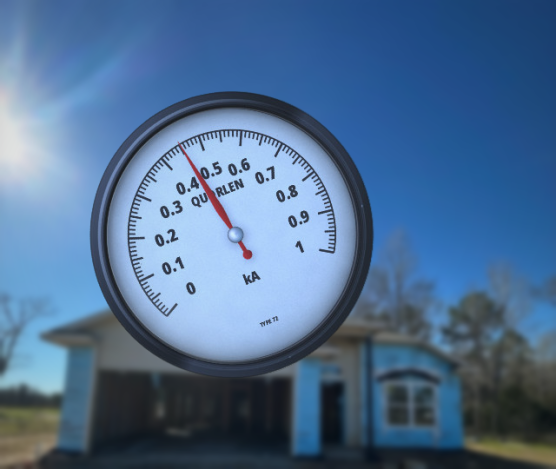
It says 0.45 kA
